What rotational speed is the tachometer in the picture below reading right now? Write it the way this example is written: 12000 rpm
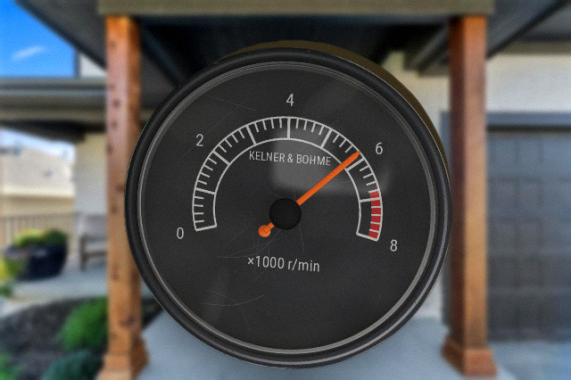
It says 5800 rpm
